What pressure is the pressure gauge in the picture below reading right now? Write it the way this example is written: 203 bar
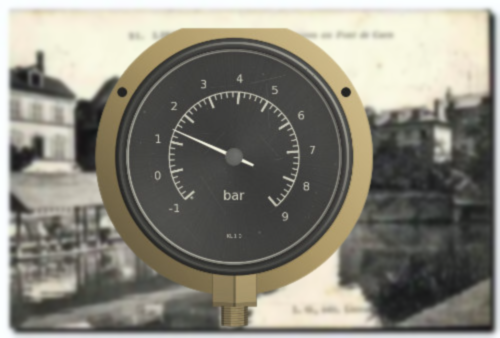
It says 1.4 bar
